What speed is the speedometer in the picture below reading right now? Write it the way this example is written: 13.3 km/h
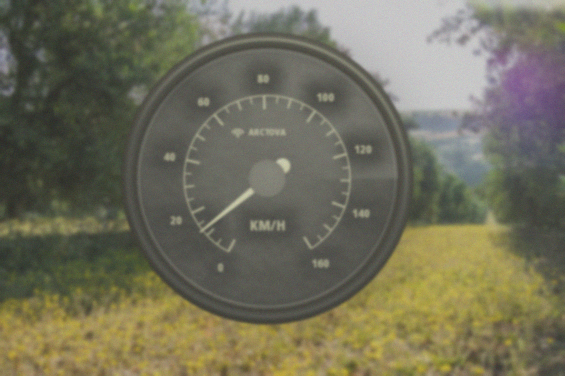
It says 12.5 km/h
